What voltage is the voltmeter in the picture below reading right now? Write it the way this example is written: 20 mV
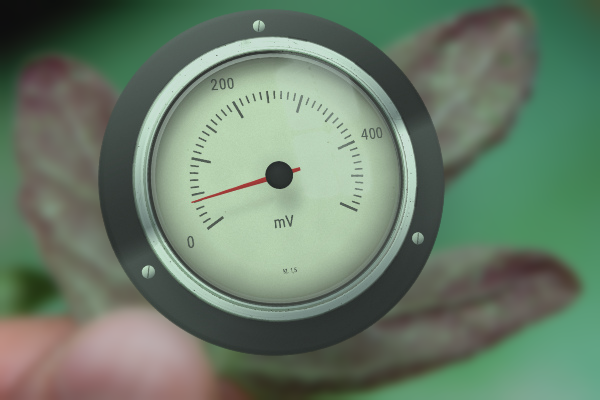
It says 40 mV
